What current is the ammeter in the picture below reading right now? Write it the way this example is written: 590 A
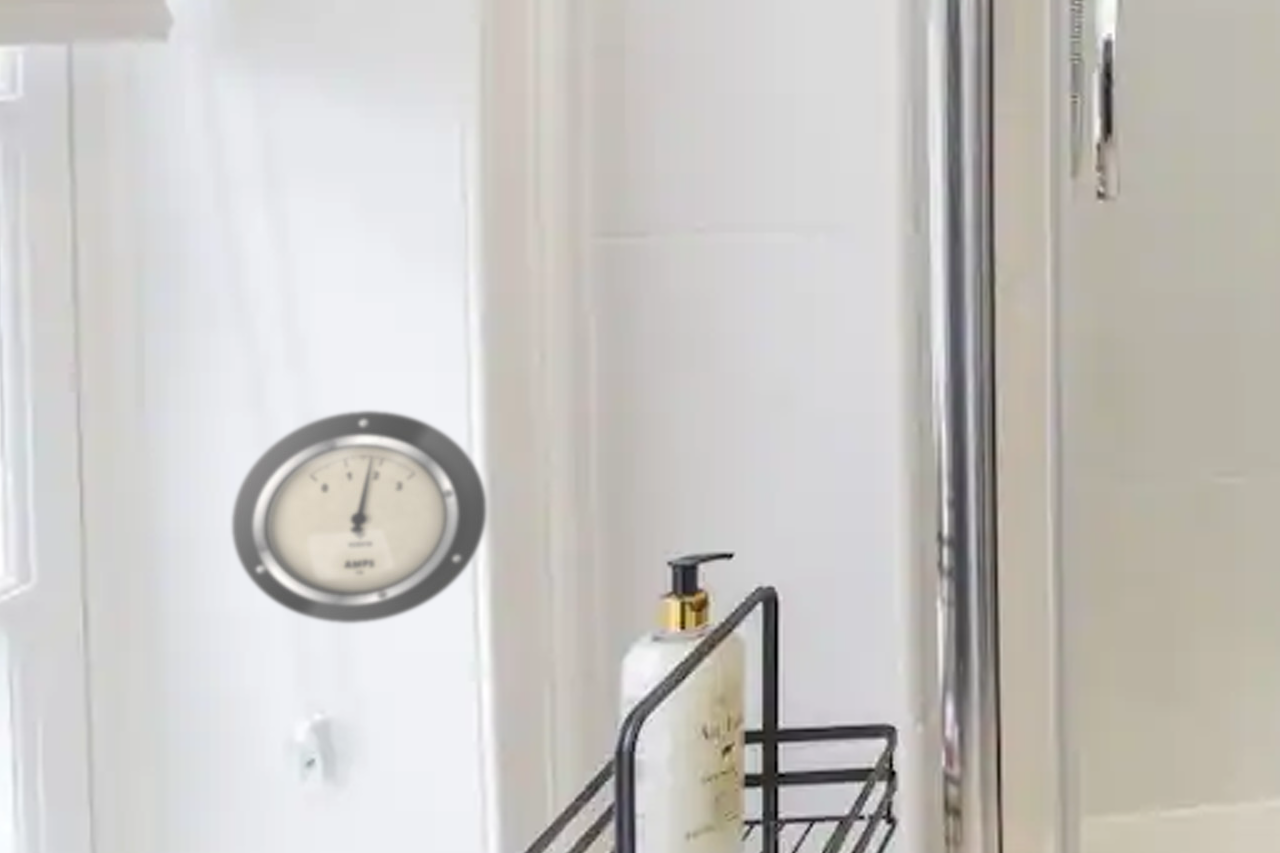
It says 1.75 A
